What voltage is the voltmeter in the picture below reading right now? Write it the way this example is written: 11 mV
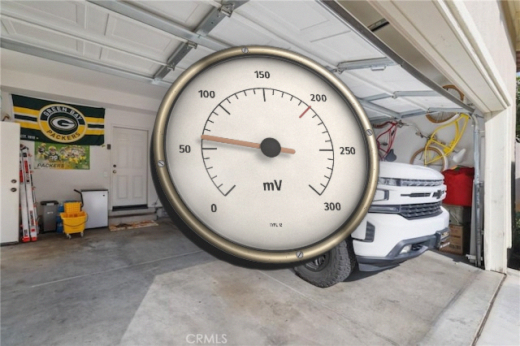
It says 60 mV
